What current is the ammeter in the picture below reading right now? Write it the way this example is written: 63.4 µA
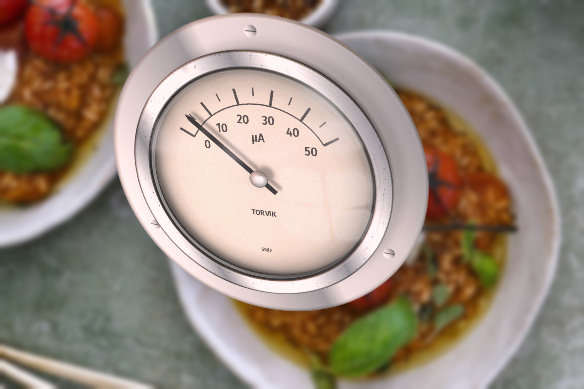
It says 5 µA
